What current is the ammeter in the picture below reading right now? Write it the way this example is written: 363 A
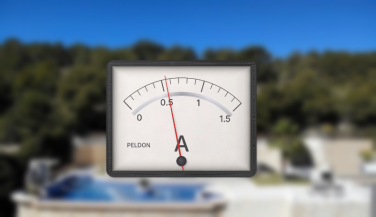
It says 0.55 A
